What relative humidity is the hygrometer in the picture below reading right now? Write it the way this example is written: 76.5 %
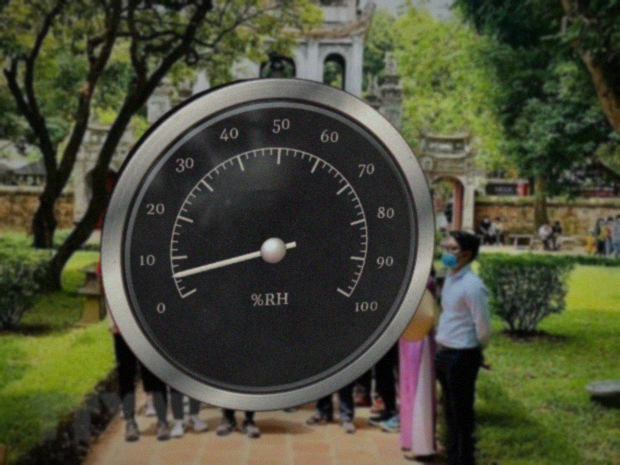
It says 6 %
